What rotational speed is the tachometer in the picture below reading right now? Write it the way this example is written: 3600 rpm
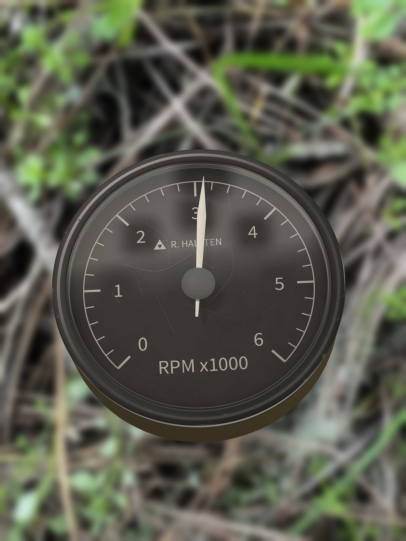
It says 3100 rpm
